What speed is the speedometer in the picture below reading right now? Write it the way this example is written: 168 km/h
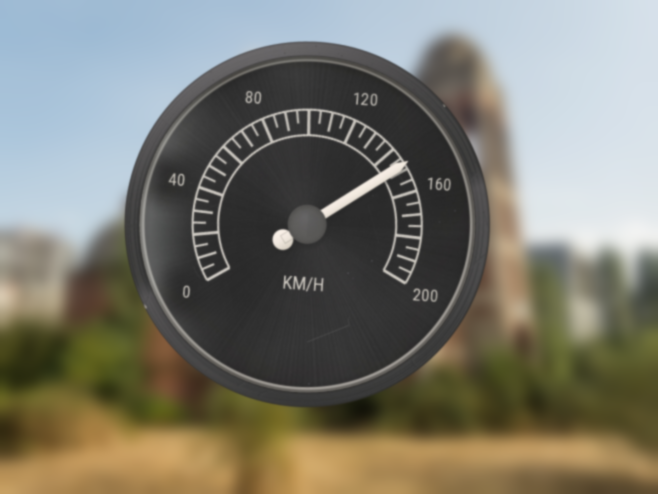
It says 147.5 km/h
